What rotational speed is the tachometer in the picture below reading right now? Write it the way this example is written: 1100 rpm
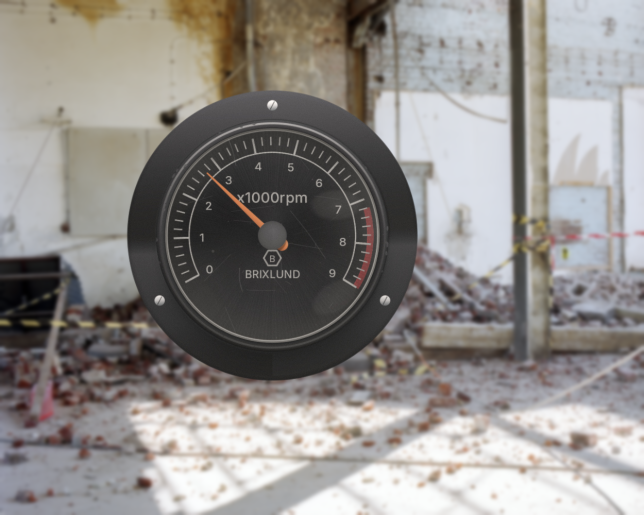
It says 2700 rpm
